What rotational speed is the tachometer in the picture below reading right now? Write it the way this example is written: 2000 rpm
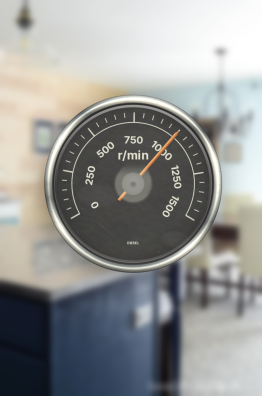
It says 1000 rpm
